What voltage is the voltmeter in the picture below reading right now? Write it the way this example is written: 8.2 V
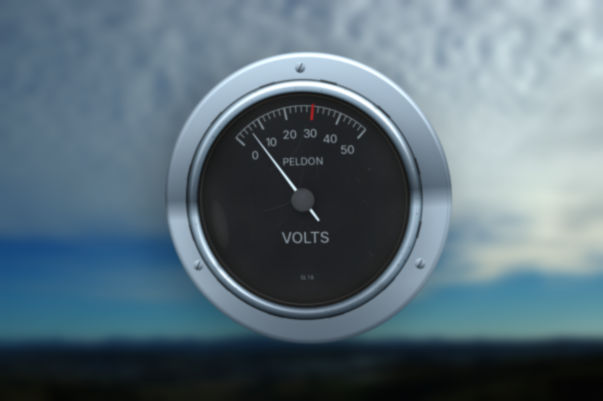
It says 6 V
